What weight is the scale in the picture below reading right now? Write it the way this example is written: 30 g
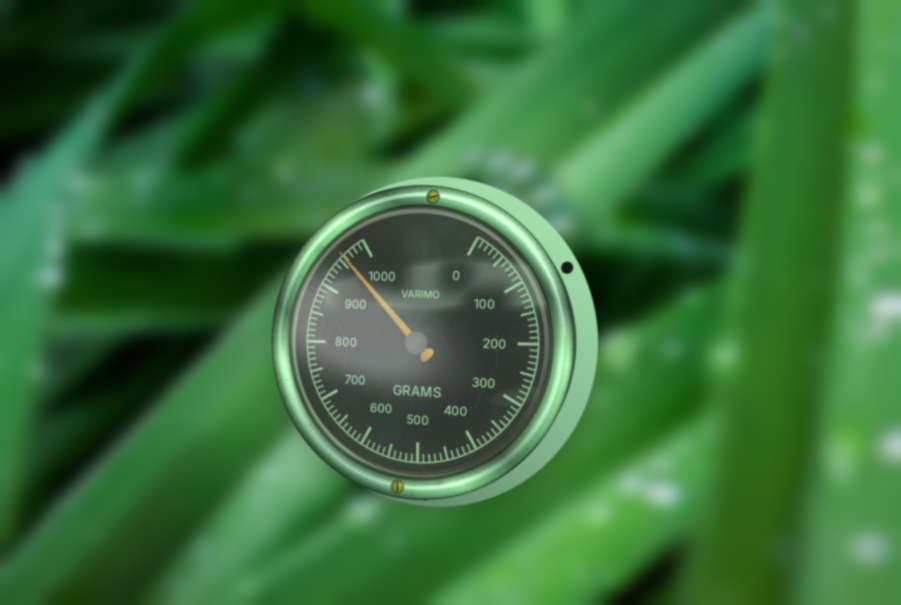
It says 960 g
